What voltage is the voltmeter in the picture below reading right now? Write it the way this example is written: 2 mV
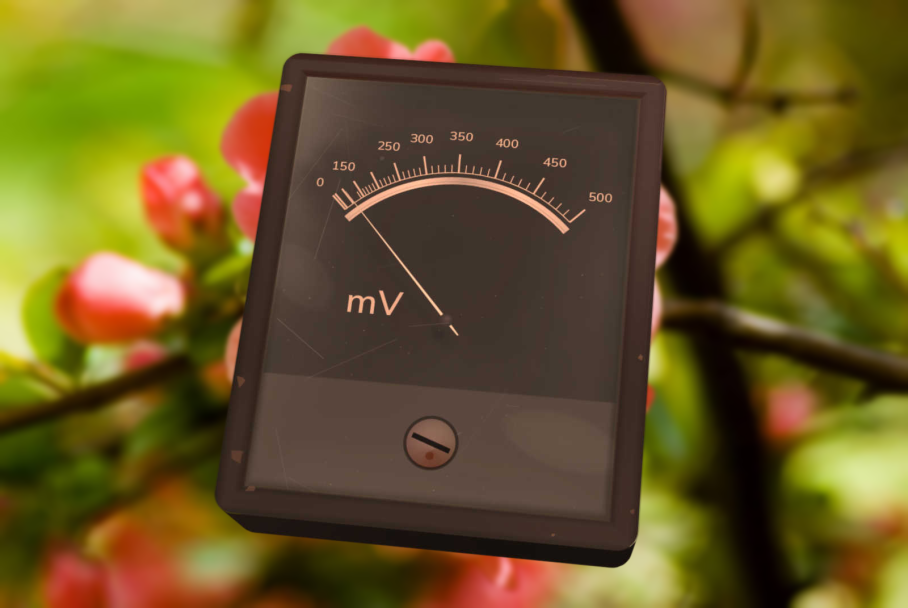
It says 100 mV
